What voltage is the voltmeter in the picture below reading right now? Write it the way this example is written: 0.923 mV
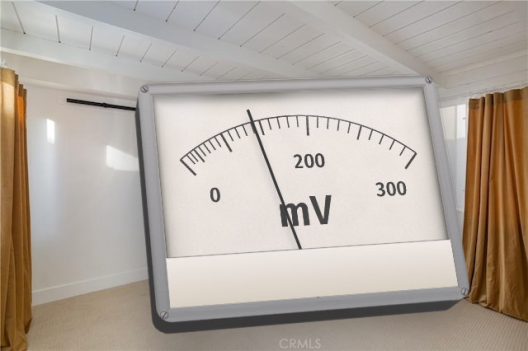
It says 140 mV
